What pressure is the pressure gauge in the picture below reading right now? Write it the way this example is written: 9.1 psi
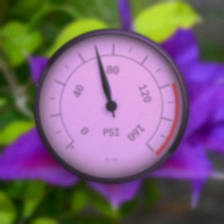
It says 70 psi
